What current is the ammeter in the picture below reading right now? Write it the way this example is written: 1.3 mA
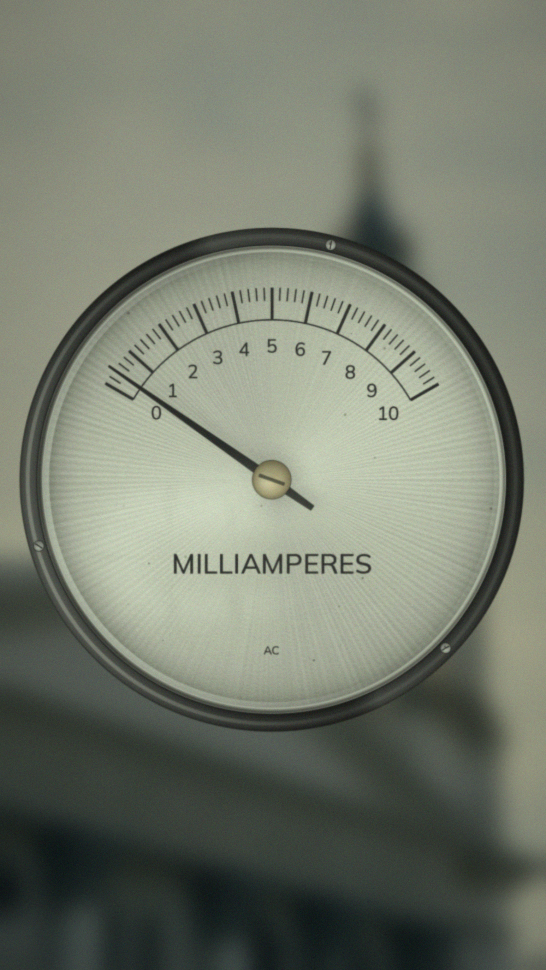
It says 0.4 mA
